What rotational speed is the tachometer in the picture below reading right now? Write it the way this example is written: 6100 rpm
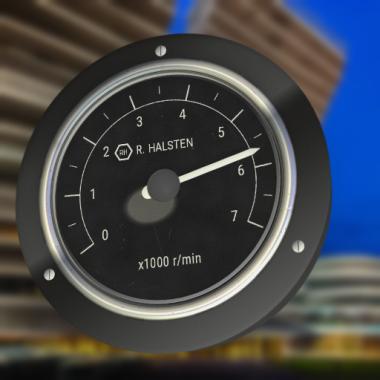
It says 5750 rpm
